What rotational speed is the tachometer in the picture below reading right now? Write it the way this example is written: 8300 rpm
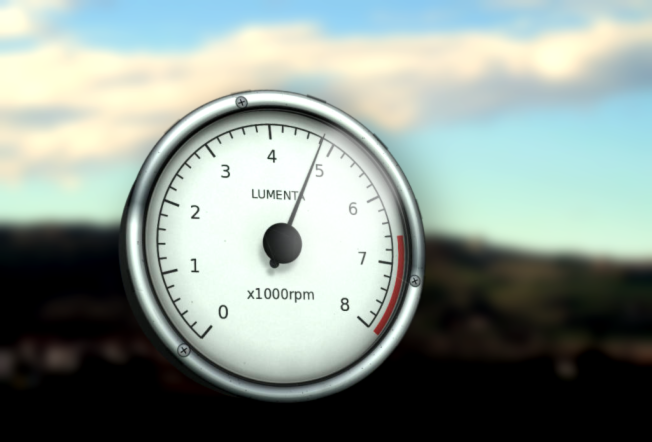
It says 4800 rpm
